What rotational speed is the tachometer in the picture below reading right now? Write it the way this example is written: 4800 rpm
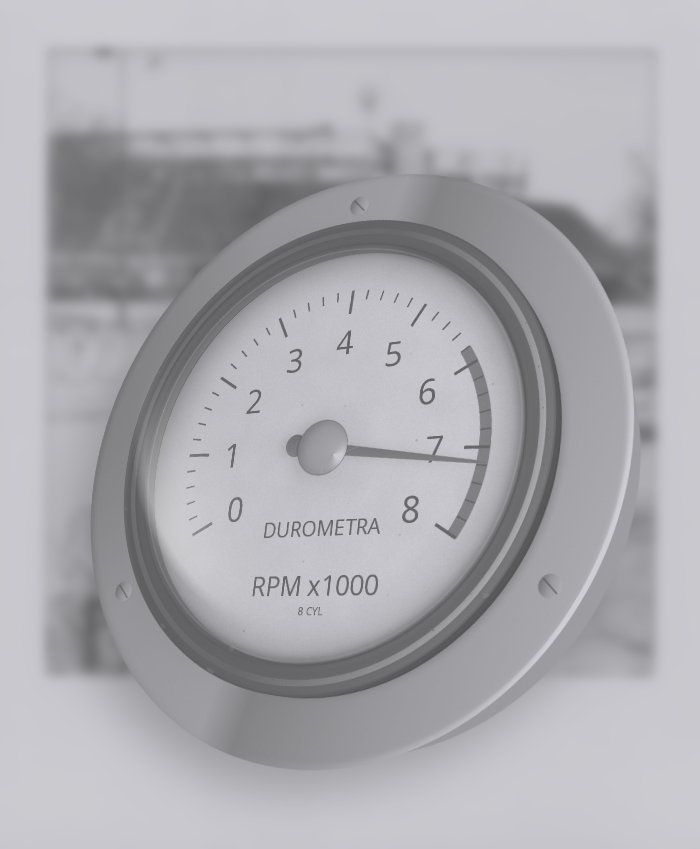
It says 7200 rpm
